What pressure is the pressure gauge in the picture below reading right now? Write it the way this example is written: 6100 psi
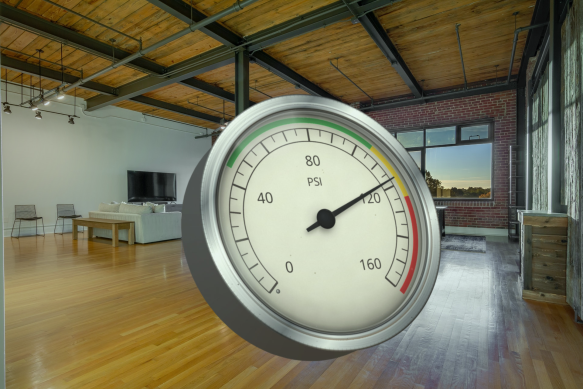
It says 117.5 psi
